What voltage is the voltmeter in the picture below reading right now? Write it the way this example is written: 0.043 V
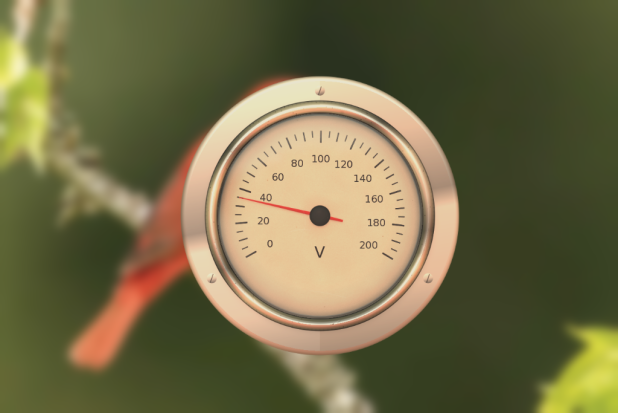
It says 35 V
